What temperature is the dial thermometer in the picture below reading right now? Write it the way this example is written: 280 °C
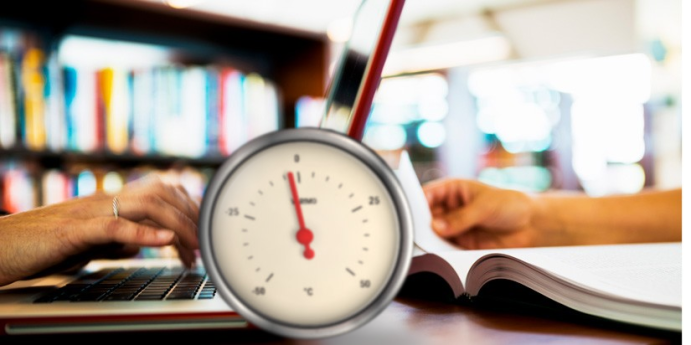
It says -2.5 °C
